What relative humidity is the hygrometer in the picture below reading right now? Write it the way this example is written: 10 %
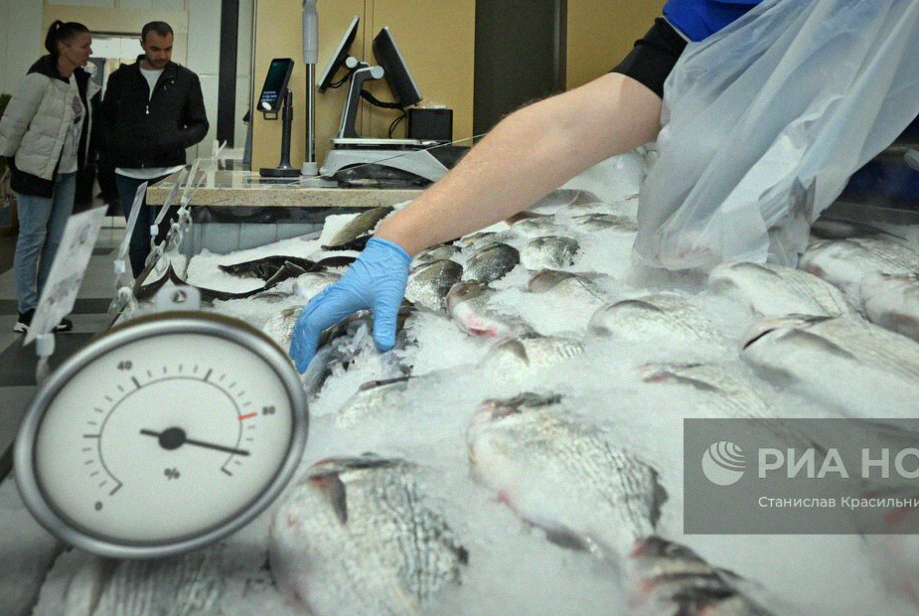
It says 92 %
